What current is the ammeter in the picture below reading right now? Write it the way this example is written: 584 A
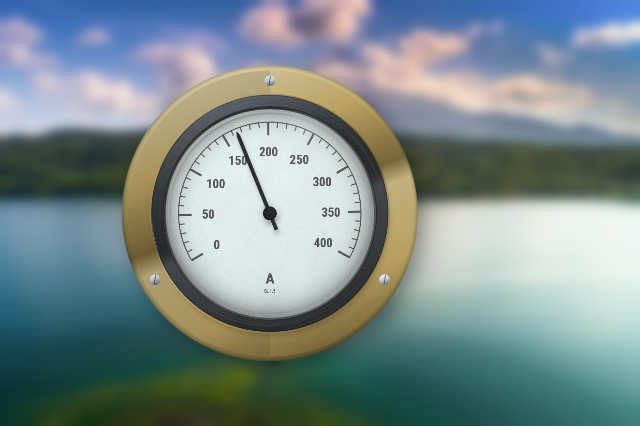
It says 165 A
